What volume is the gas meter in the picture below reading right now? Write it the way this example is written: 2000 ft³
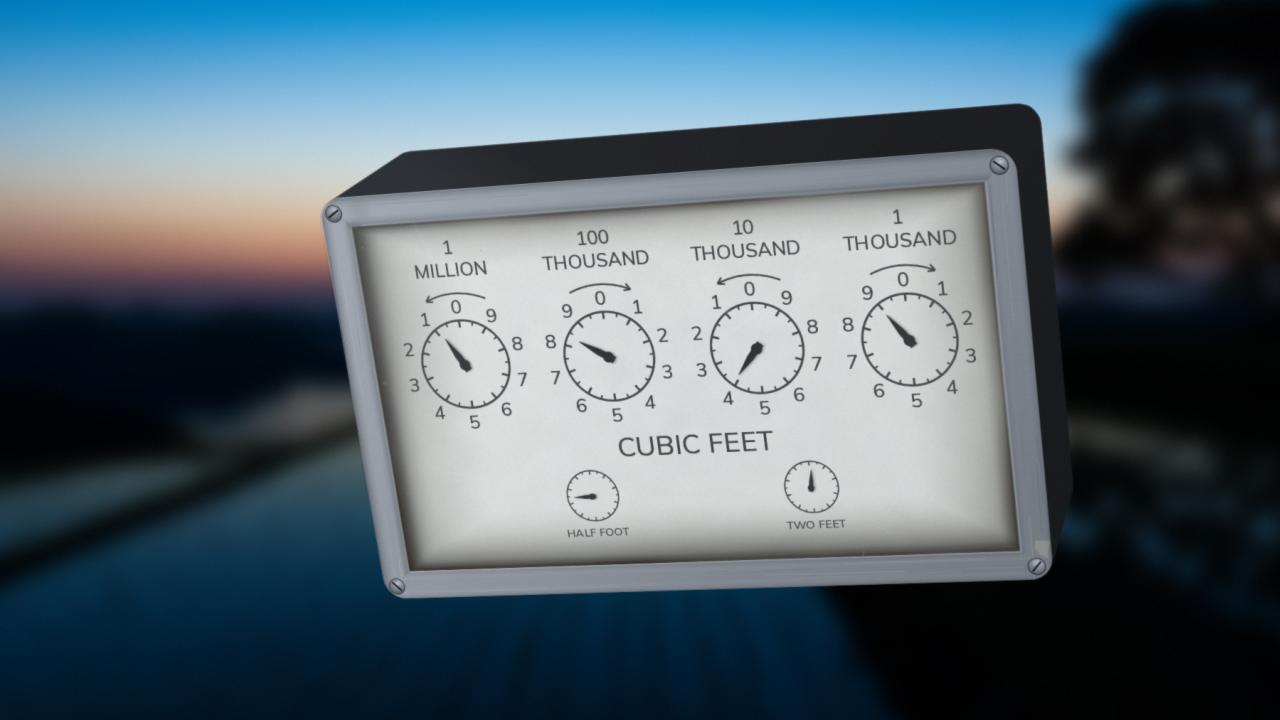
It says 83900 ft³
